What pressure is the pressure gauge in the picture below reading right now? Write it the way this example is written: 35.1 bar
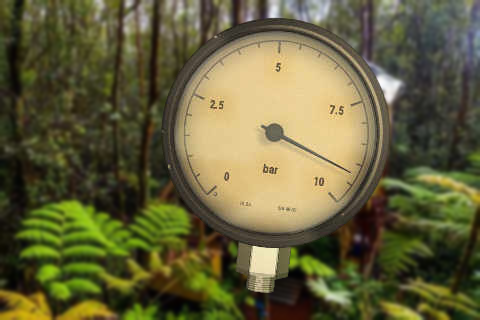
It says 9.25 bar
